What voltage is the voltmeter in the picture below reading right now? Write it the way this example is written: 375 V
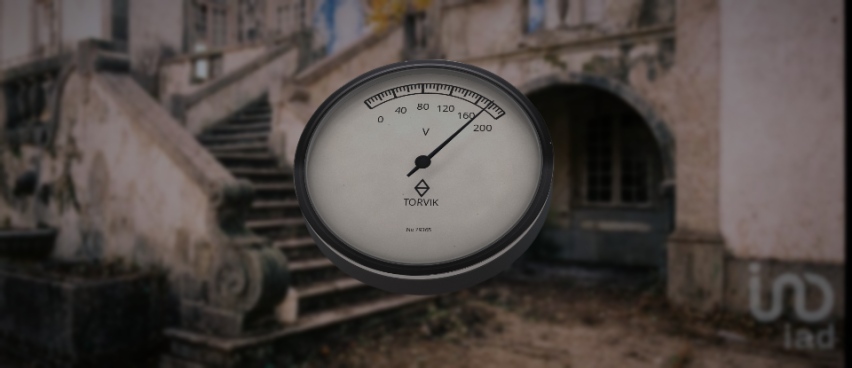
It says 180 V
